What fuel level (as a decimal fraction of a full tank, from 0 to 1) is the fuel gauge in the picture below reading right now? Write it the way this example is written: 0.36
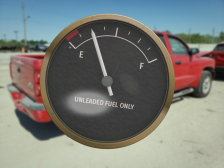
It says 0.25
